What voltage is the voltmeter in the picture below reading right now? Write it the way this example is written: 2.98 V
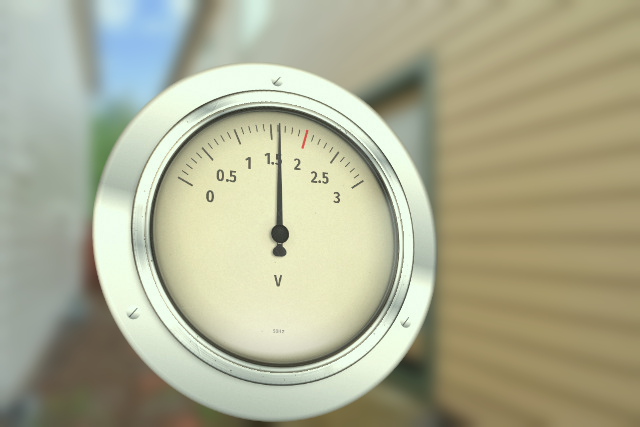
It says 1.6 V
